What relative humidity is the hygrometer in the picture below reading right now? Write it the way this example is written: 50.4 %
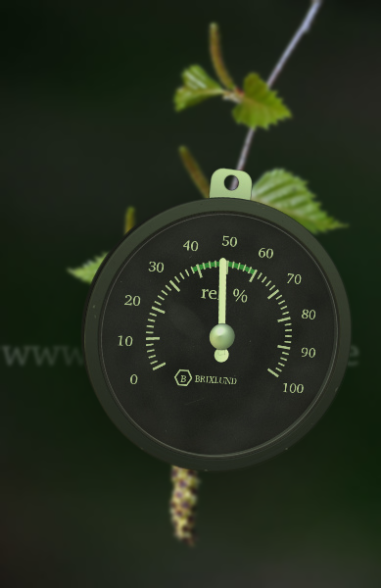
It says 48 %
